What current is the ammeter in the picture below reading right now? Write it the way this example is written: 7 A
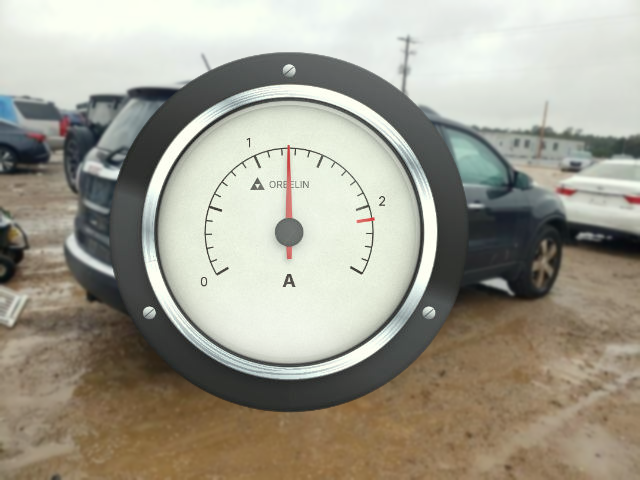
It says 1.25 A
